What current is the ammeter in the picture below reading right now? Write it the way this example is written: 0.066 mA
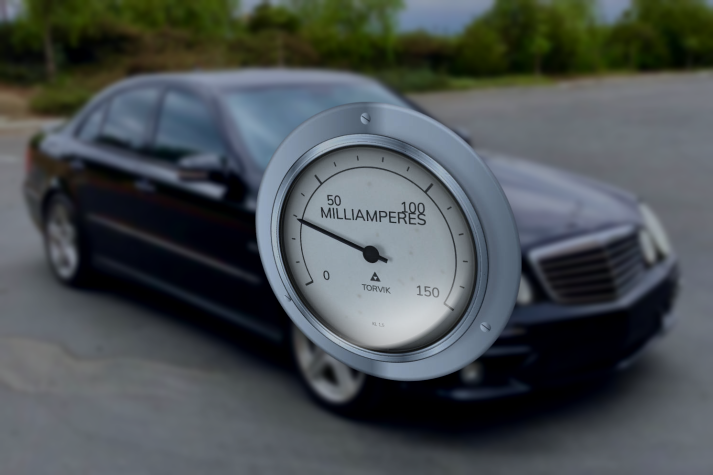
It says 30 mA
